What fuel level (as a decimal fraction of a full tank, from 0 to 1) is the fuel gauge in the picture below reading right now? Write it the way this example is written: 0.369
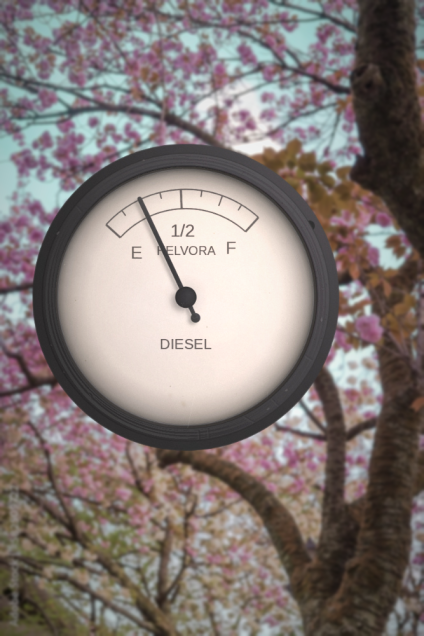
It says 0.25
